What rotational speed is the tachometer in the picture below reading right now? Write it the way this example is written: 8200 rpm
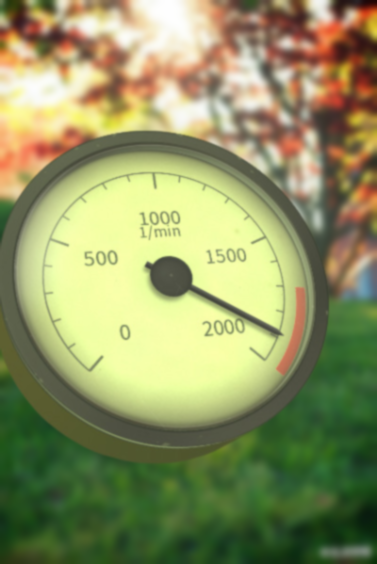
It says 1900 rpm
